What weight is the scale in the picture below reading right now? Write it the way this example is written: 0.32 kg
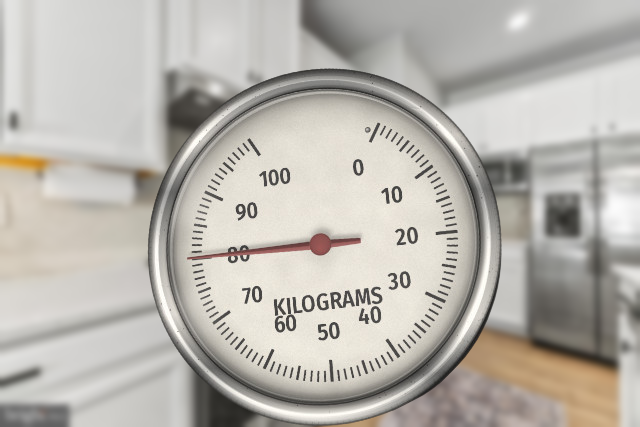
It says 80 kg
